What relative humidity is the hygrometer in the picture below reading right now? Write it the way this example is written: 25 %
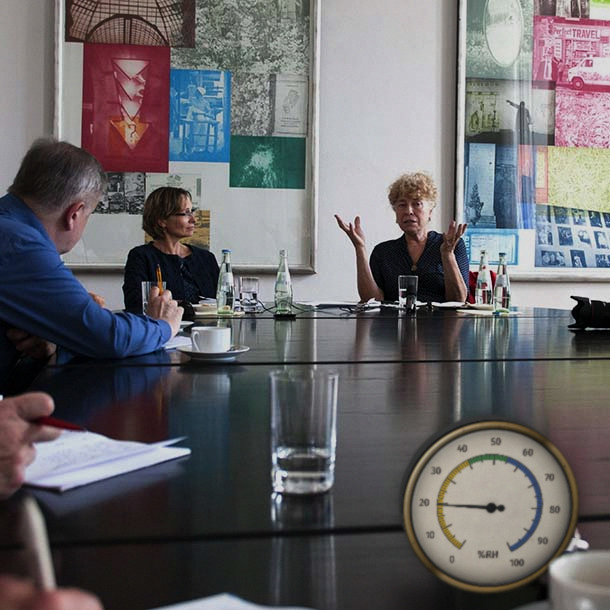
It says 20 %
